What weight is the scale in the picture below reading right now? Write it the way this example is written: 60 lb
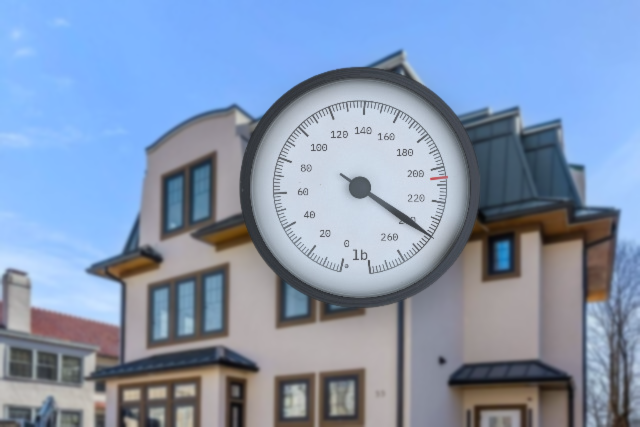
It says 240 lb
